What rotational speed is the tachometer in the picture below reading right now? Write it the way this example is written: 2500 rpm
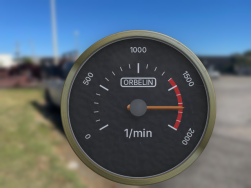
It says 1750 rpm
